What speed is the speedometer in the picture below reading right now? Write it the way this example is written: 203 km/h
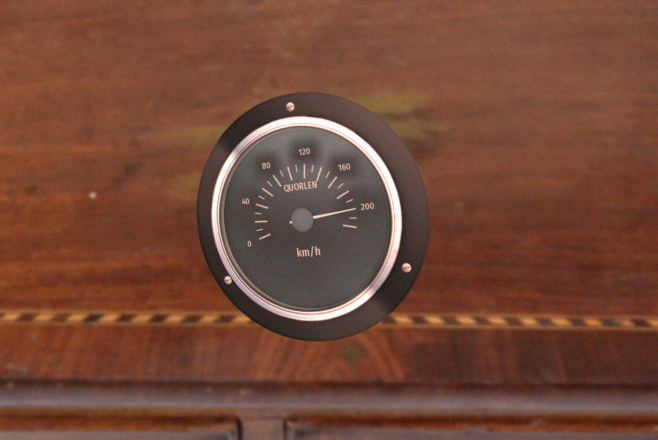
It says 200 km/h
